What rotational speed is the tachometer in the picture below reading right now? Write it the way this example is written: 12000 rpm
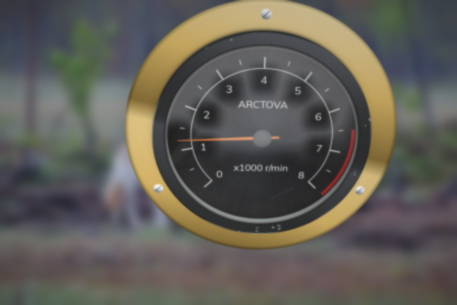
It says 1250 rpm
